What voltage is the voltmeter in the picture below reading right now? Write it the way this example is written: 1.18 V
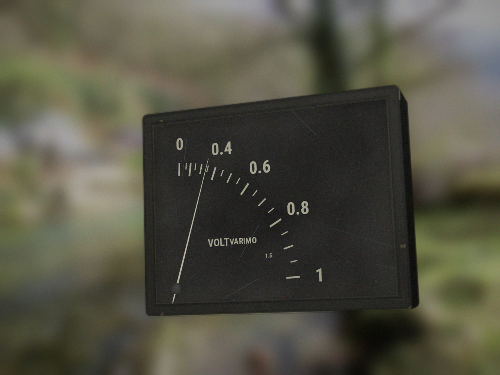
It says 0.35 V
